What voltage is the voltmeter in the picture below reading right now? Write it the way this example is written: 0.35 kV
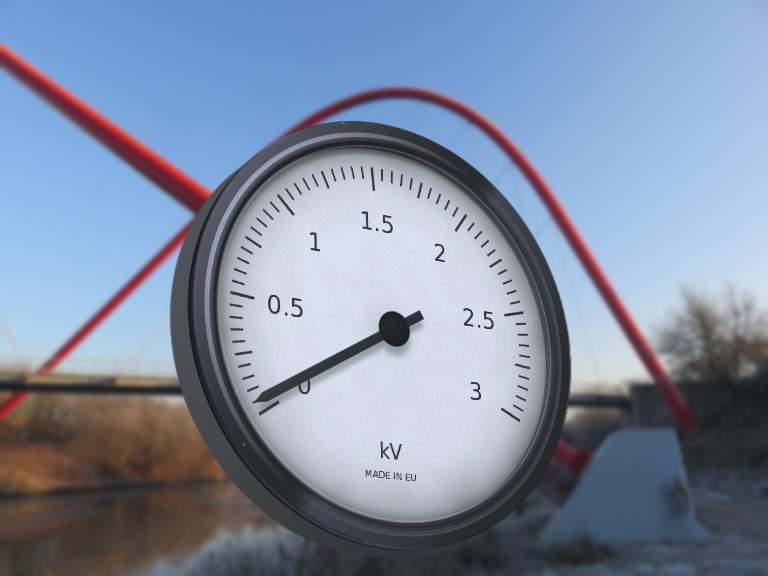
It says 0.05 kV
